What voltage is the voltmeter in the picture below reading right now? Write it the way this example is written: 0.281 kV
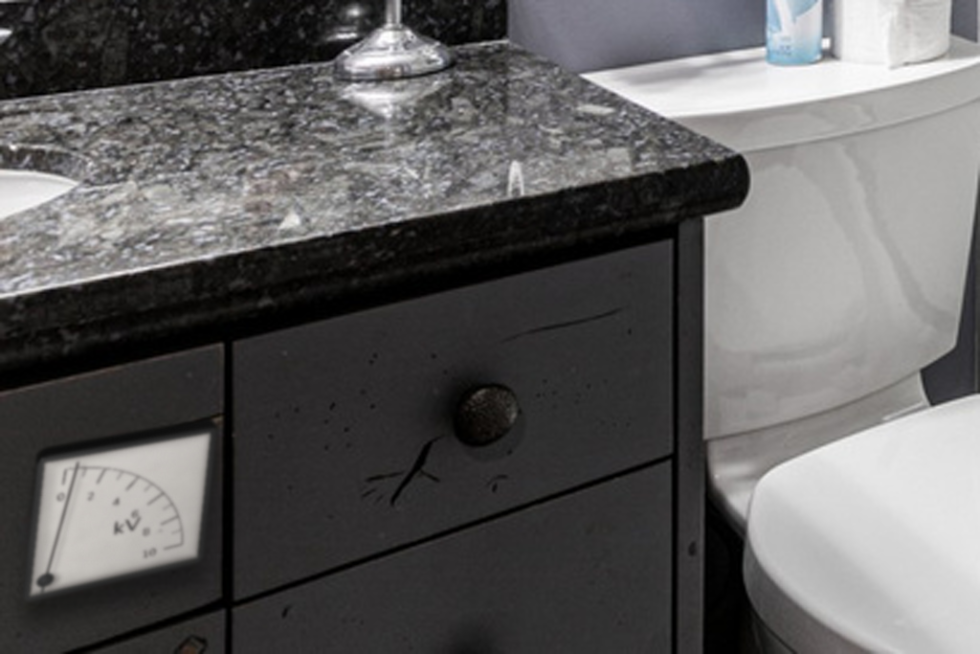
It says 0.5 kV
